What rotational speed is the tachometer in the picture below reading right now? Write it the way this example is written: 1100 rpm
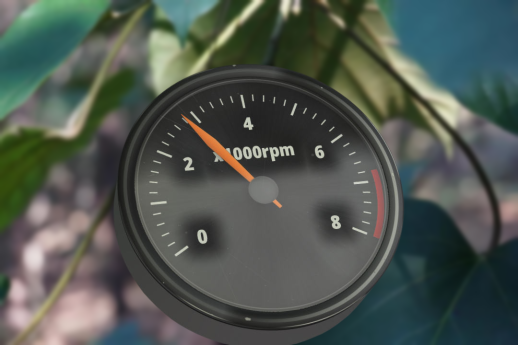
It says 2800 rpm
